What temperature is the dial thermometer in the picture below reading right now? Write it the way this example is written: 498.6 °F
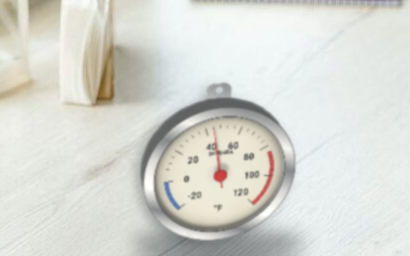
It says 44 °F
